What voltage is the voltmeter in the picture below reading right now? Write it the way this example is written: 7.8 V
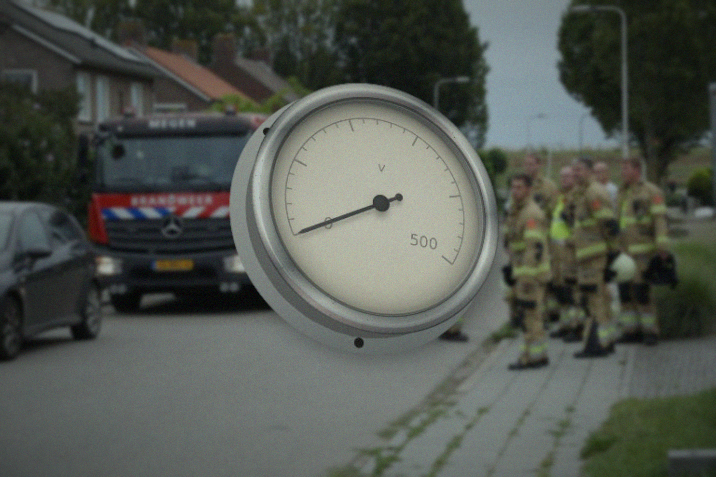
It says 0 V
